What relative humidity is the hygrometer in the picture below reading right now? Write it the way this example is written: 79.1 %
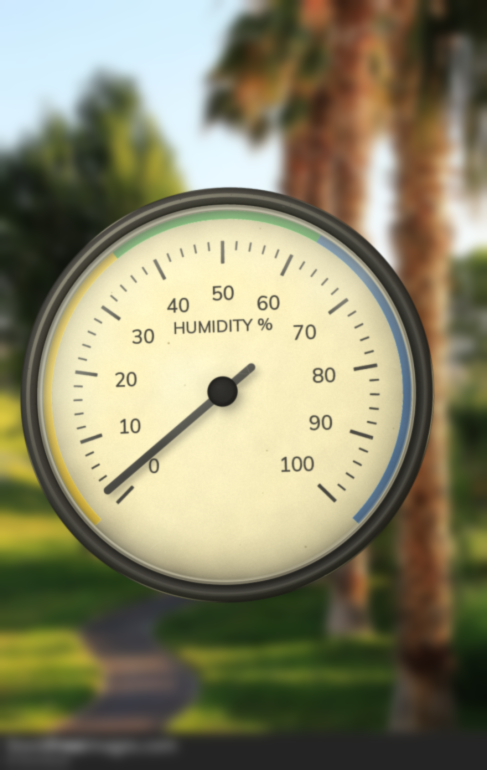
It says 2 %
